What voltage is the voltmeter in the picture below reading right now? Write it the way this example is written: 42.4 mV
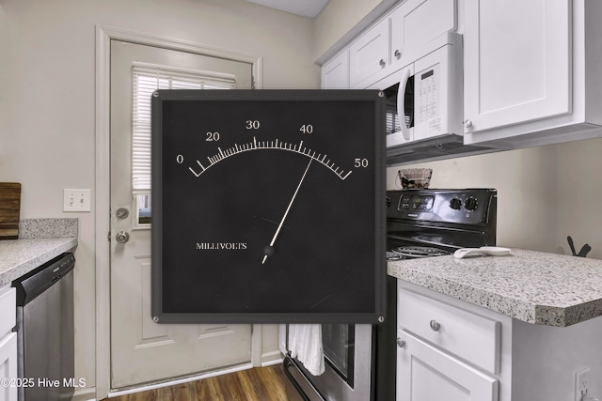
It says 43 mV
